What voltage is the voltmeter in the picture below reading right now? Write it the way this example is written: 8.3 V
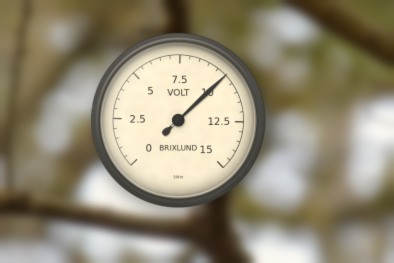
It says 10 V
